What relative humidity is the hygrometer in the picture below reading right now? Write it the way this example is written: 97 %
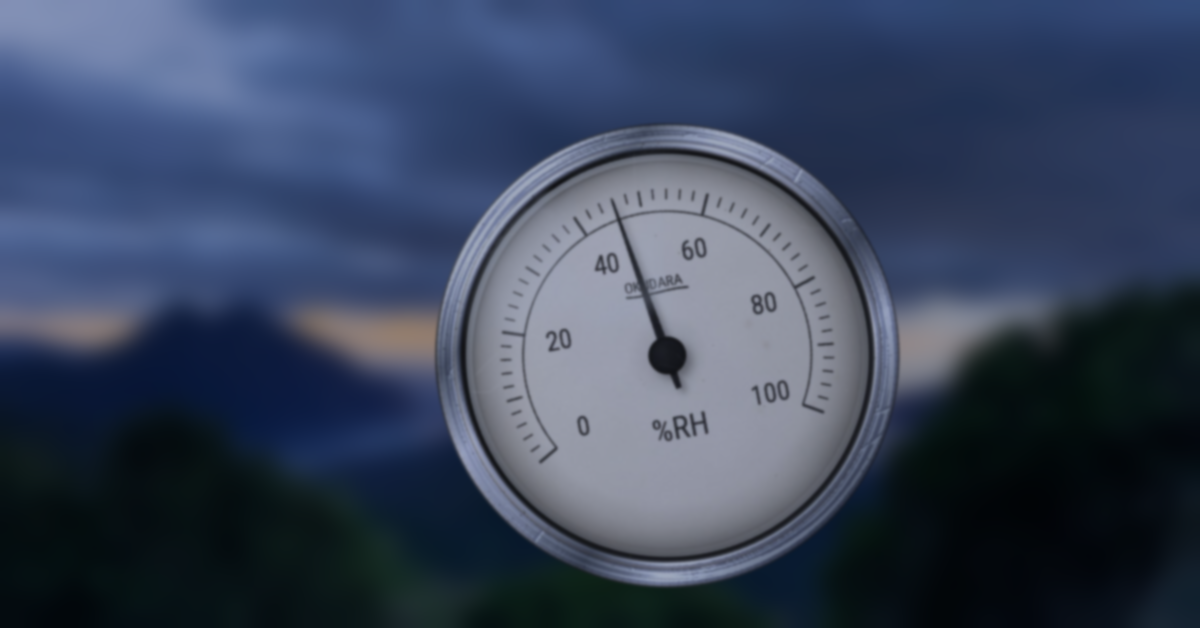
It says 46 %
